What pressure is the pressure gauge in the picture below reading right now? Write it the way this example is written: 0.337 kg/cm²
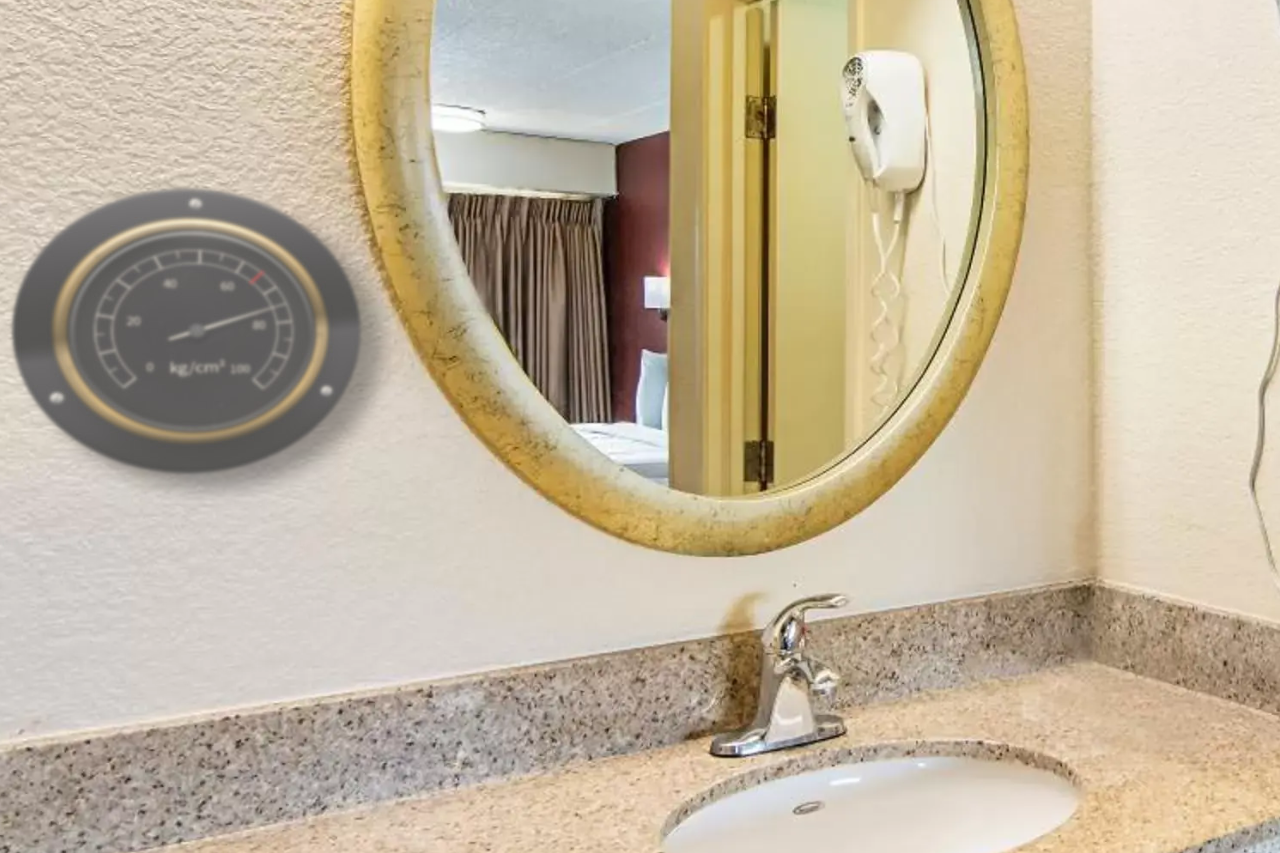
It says 75 kg/cm²
